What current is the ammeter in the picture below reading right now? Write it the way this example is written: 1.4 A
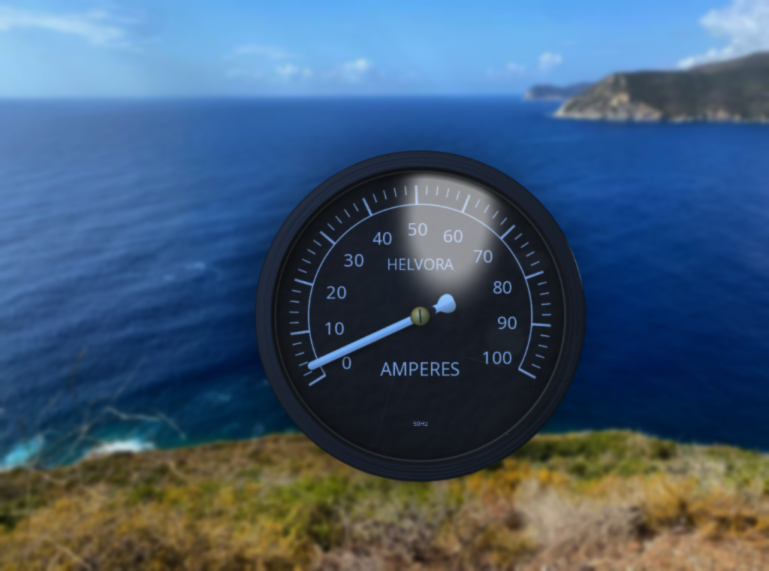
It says 3 A
